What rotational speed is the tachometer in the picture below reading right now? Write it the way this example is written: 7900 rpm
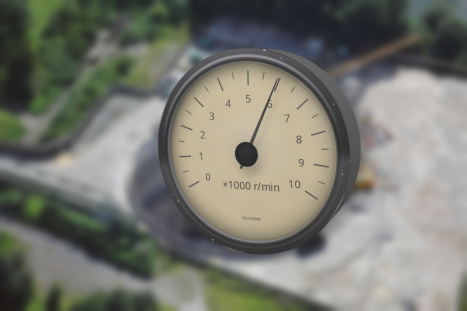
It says 6000 rpm
